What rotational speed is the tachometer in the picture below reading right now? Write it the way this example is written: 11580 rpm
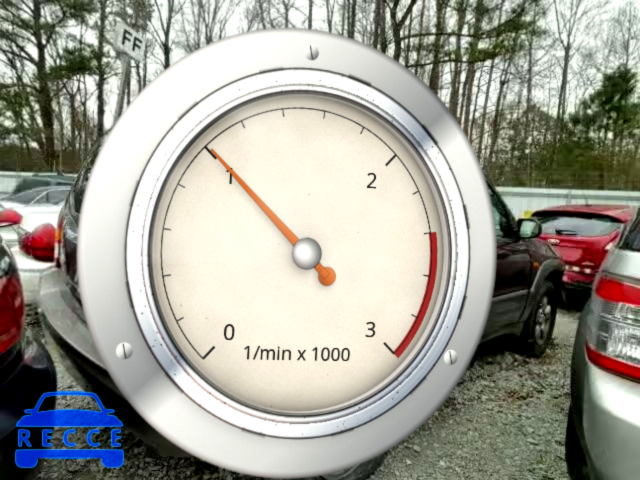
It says 1000 rpm
